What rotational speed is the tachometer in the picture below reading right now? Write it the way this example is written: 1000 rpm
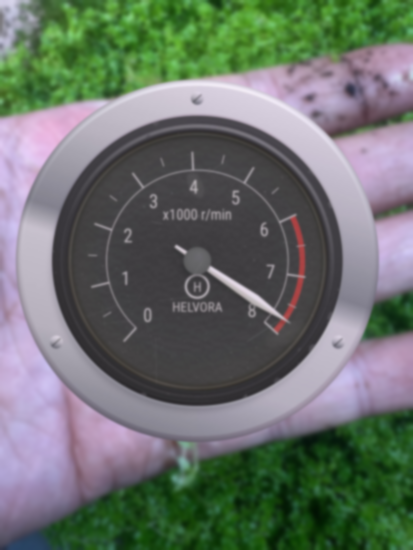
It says 7750 rpm
